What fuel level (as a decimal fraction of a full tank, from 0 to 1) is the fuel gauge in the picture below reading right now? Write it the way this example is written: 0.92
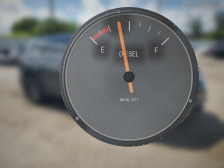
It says 0.375
